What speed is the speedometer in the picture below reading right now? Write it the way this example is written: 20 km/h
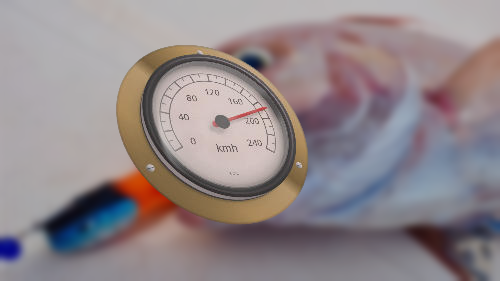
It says 190 km/h
